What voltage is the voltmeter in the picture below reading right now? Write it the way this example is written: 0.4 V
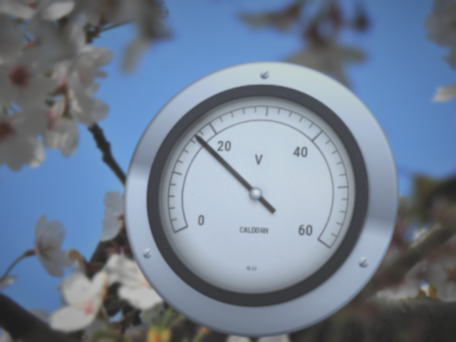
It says 17 V
